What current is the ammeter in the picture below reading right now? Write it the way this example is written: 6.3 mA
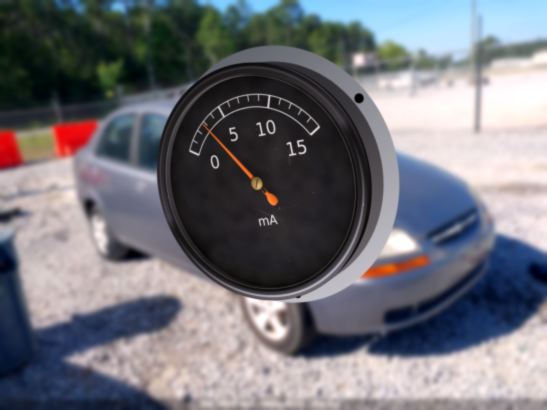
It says 3 mA
